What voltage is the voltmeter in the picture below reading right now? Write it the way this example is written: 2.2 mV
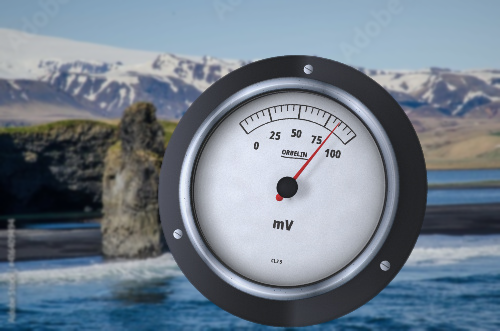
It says 85 mV
